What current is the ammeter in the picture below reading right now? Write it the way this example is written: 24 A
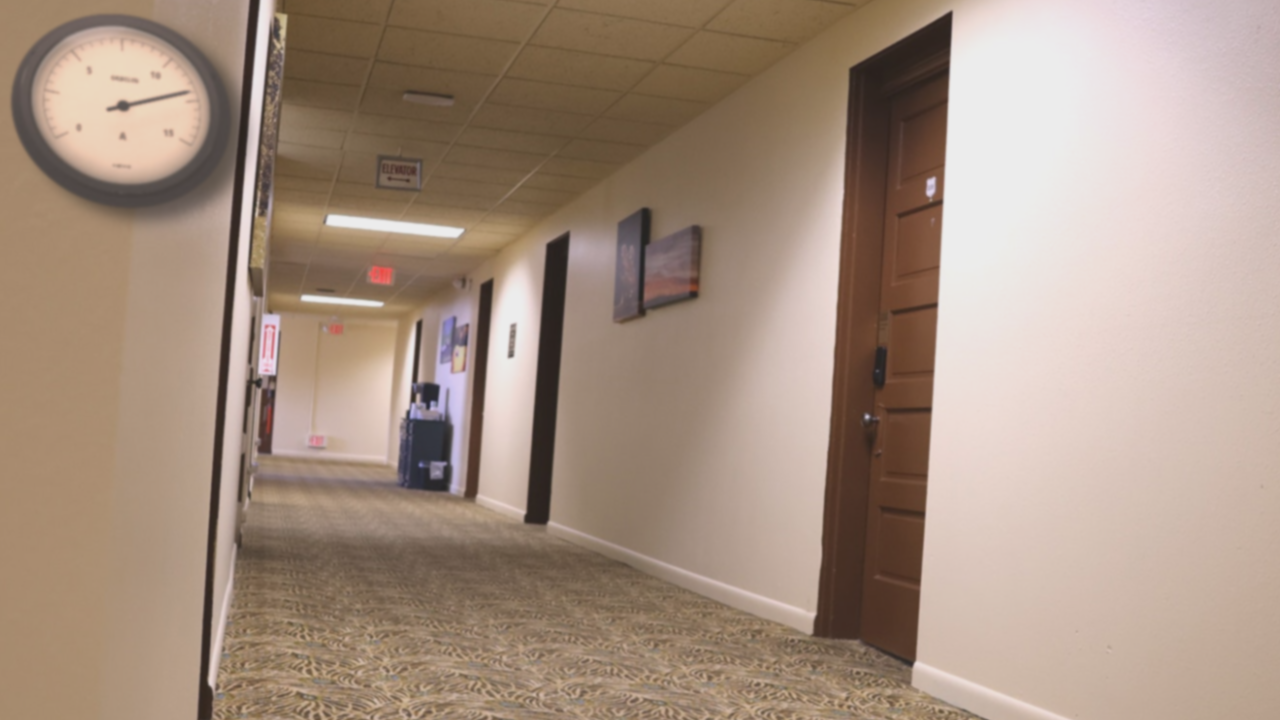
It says 12 A
